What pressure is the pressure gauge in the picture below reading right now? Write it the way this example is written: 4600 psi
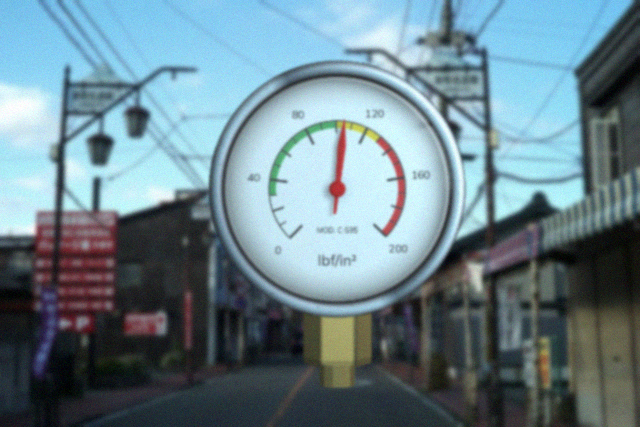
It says 105 psi
